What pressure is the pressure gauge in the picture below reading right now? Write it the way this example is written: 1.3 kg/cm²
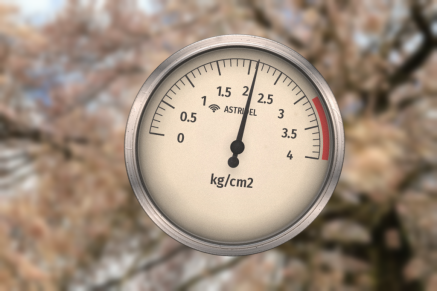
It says 2.1 kg/cm²
